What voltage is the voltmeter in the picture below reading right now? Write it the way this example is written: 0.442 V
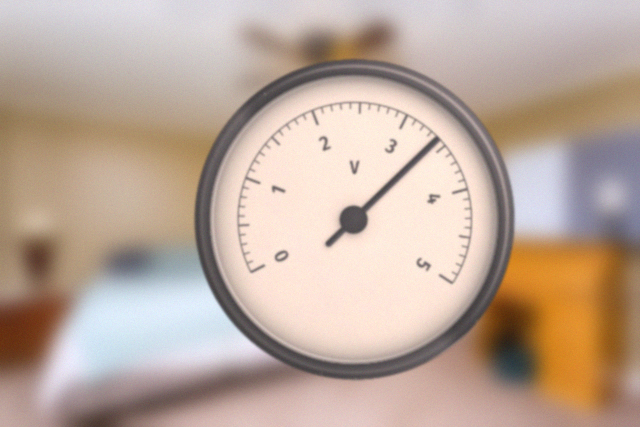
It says 3.4 V
